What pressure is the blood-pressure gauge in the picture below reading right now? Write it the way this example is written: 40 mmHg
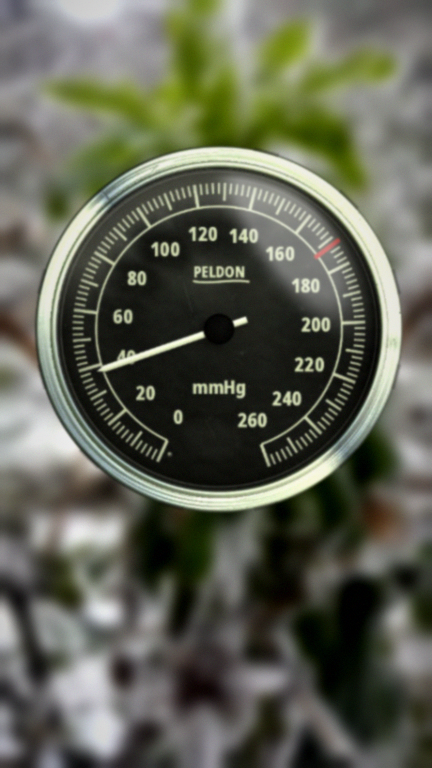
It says 38 mmHg
